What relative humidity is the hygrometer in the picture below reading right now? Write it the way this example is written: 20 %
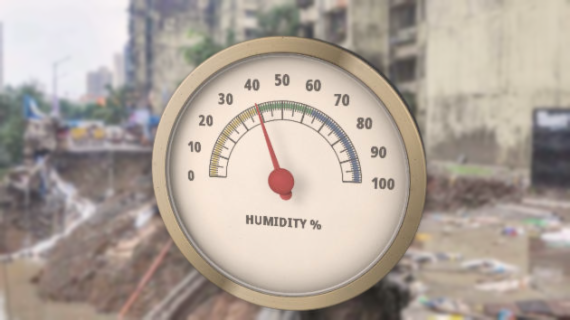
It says 40 %
